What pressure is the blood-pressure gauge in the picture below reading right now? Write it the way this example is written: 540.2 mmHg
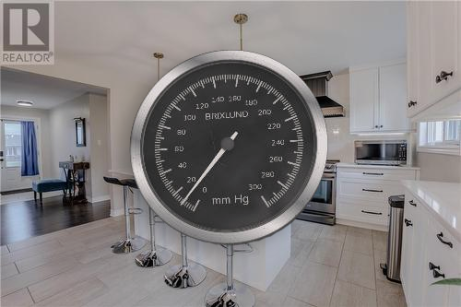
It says 10 mmHg
